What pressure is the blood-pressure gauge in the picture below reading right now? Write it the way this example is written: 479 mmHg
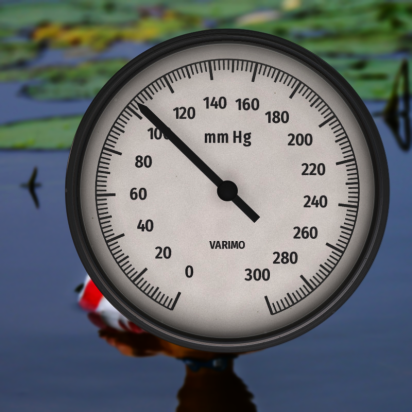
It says 104 mmHg
